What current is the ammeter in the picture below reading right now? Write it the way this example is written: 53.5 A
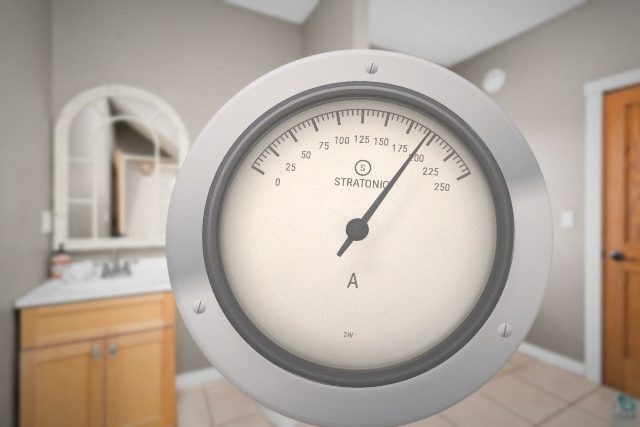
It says 195 A
